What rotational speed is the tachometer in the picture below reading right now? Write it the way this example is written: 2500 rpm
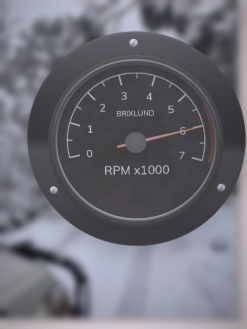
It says 6000 rpm
